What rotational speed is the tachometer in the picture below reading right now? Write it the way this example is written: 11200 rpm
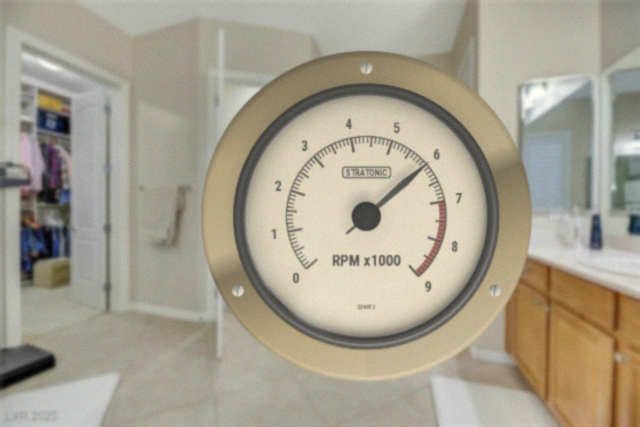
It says 6000 rpm
